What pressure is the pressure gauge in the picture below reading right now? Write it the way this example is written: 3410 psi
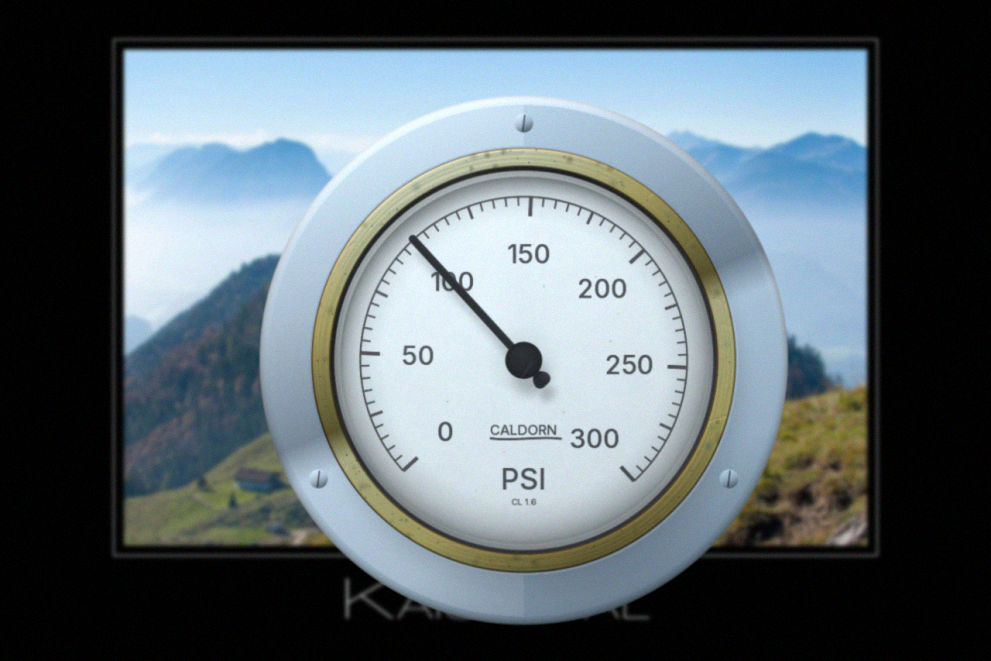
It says 100 psi
